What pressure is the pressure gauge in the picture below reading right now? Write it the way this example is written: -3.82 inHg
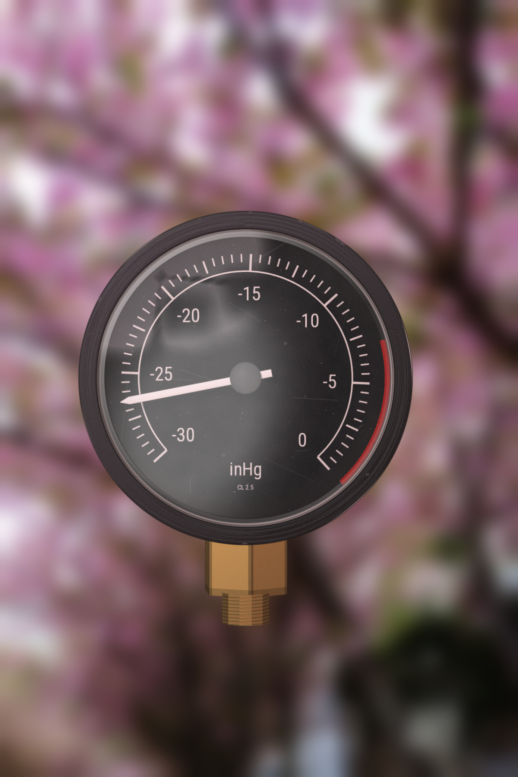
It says -26.5 inHg
